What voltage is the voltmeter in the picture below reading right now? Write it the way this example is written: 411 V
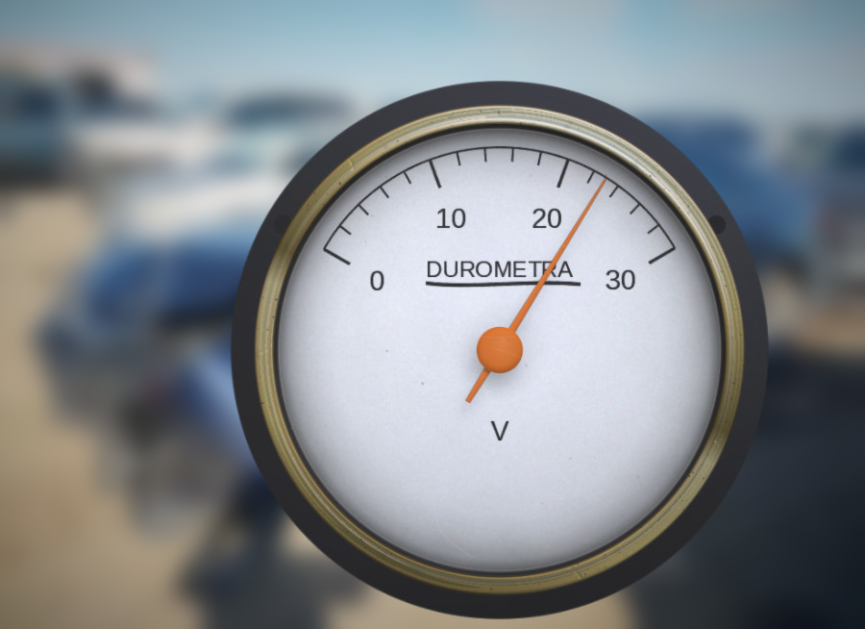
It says 23 V
